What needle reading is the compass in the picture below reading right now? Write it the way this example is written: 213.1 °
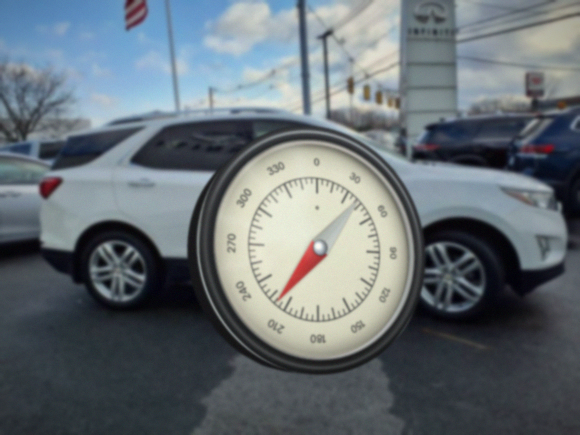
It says 220 °
